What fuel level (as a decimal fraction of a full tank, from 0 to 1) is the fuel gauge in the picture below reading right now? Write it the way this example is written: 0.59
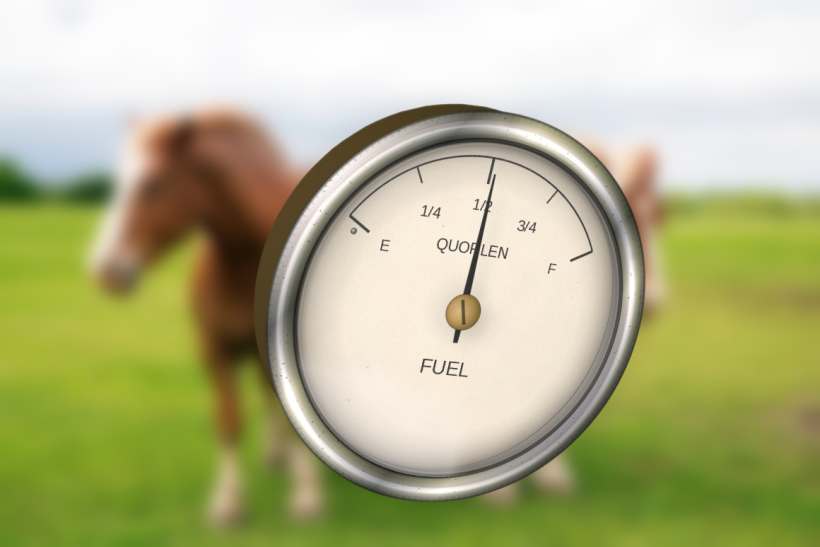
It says 0.5
